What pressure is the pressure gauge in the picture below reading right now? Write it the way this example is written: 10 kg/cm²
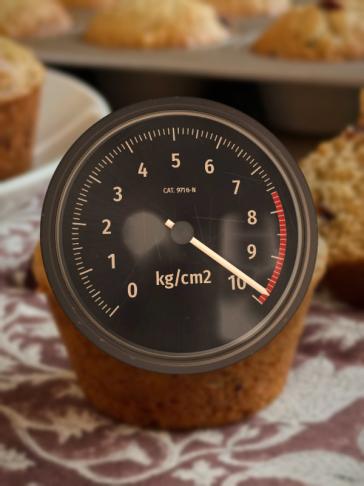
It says 9.8 kg/cm²
